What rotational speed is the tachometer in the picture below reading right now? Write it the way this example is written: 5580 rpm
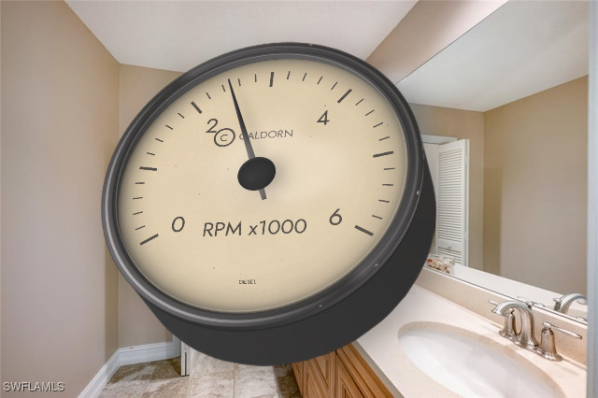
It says 2500 rpm
